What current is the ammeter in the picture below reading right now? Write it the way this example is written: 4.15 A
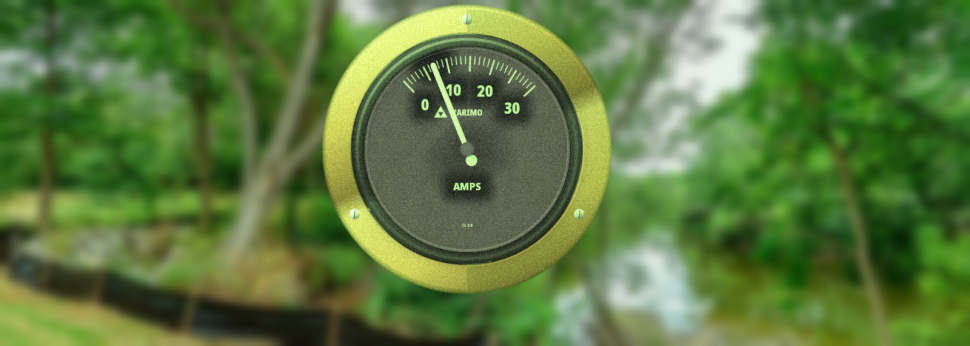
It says 7 A
